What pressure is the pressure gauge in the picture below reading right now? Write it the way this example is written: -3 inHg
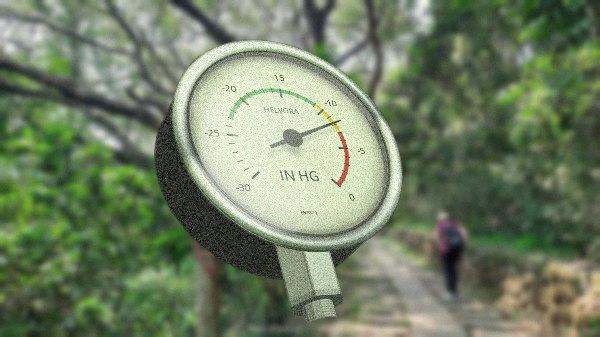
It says -8 inHg
